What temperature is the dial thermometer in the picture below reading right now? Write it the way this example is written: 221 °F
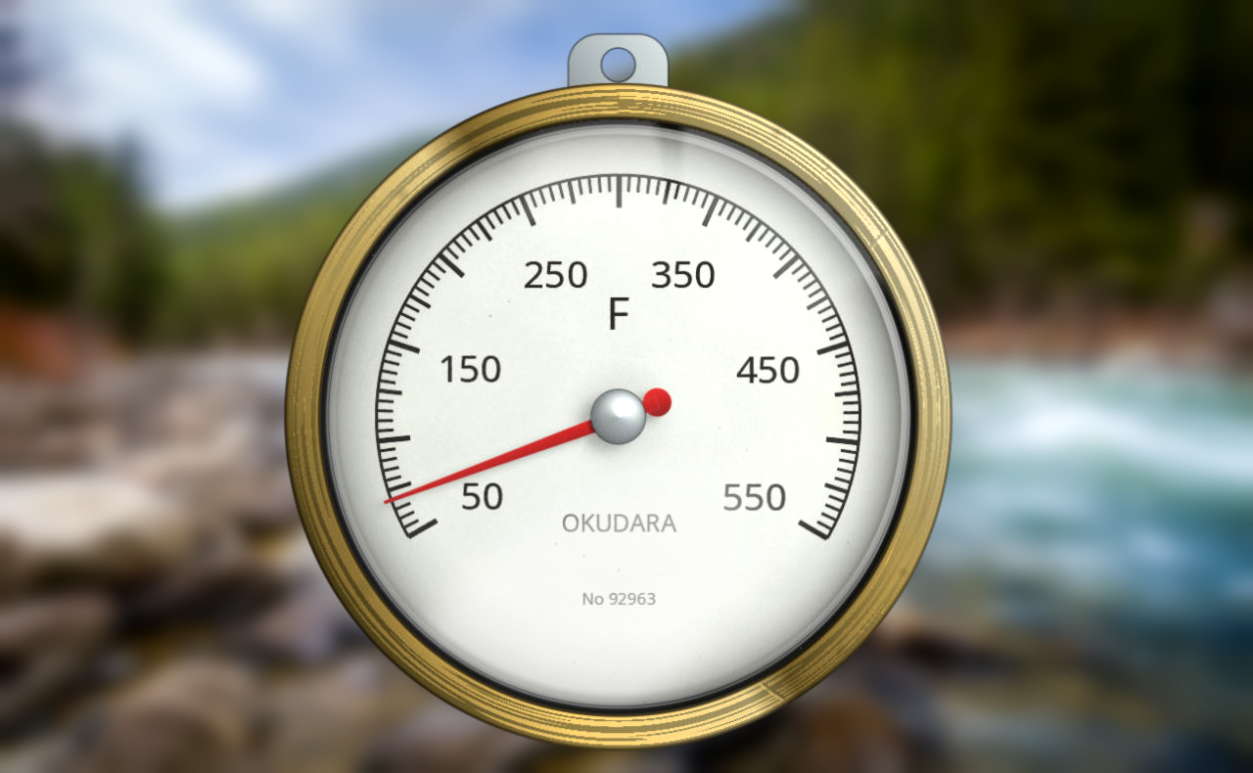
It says 70 °F
